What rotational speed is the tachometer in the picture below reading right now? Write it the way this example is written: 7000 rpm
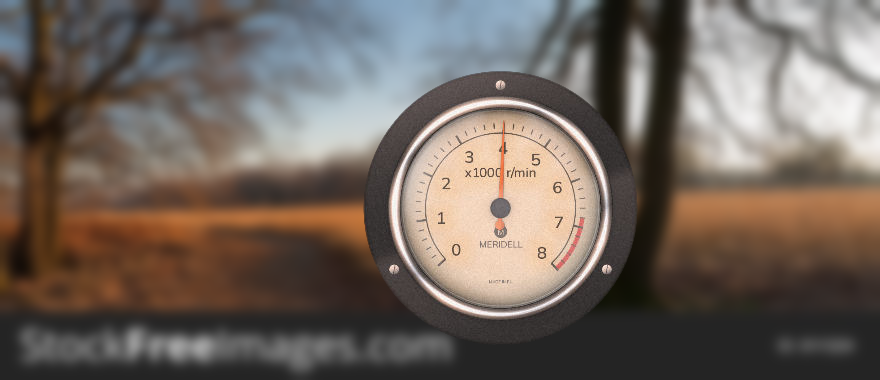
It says 4000 rpm
